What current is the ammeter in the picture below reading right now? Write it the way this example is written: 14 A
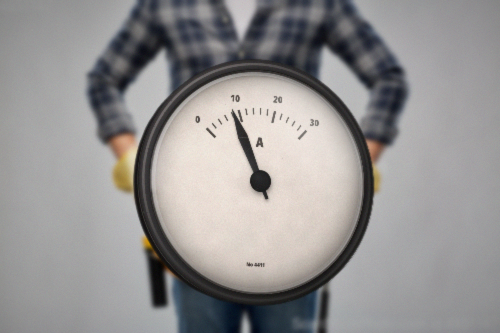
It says 8 A
